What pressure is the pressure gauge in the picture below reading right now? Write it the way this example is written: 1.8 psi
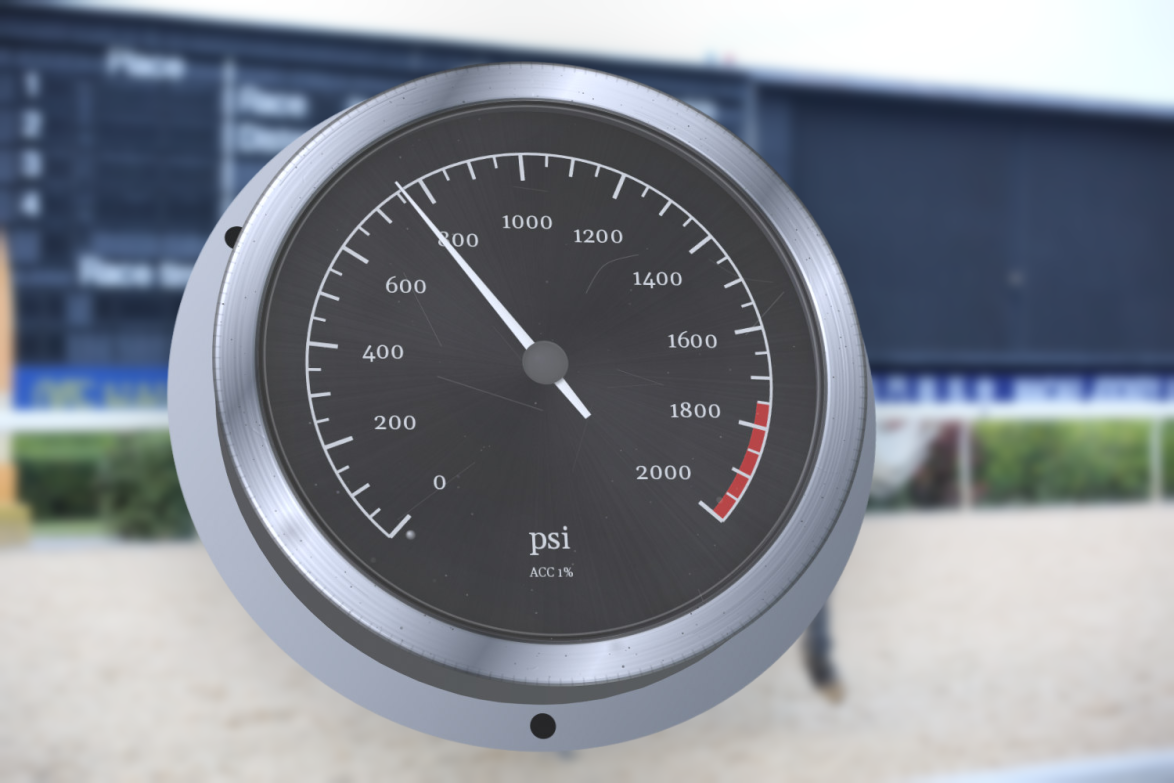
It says 750 psi
